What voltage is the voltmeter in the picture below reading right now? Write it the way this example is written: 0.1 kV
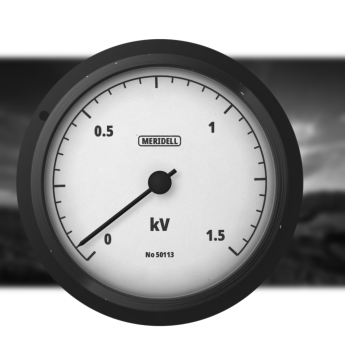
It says 0.05 kV
